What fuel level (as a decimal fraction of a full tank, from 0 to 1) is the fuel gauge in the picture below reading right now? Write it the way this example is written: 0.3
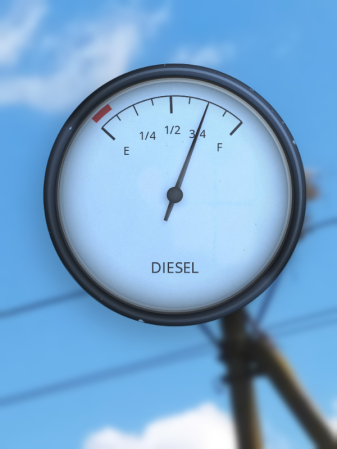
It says 0.75
